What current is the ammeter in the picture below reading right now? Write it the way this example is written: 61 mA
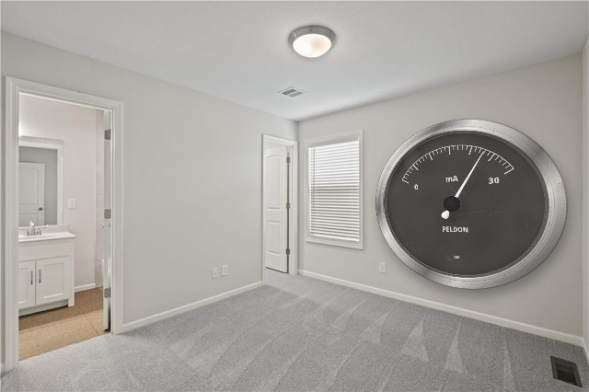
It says 23 mA
